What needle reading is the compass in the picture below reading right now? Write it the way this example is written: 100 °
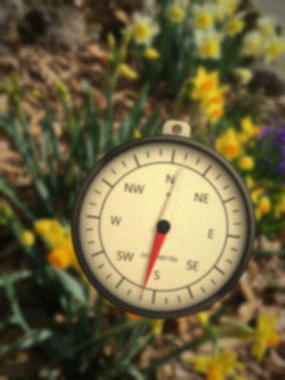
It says 190 °
